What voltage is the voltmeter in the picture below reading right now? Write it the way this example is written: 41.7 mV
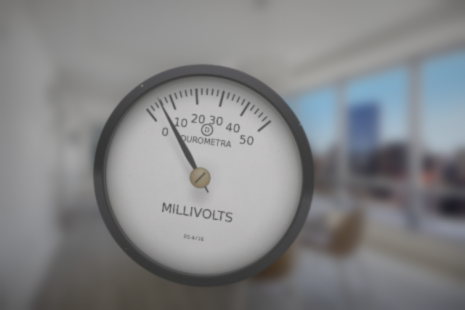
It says 6 mV
